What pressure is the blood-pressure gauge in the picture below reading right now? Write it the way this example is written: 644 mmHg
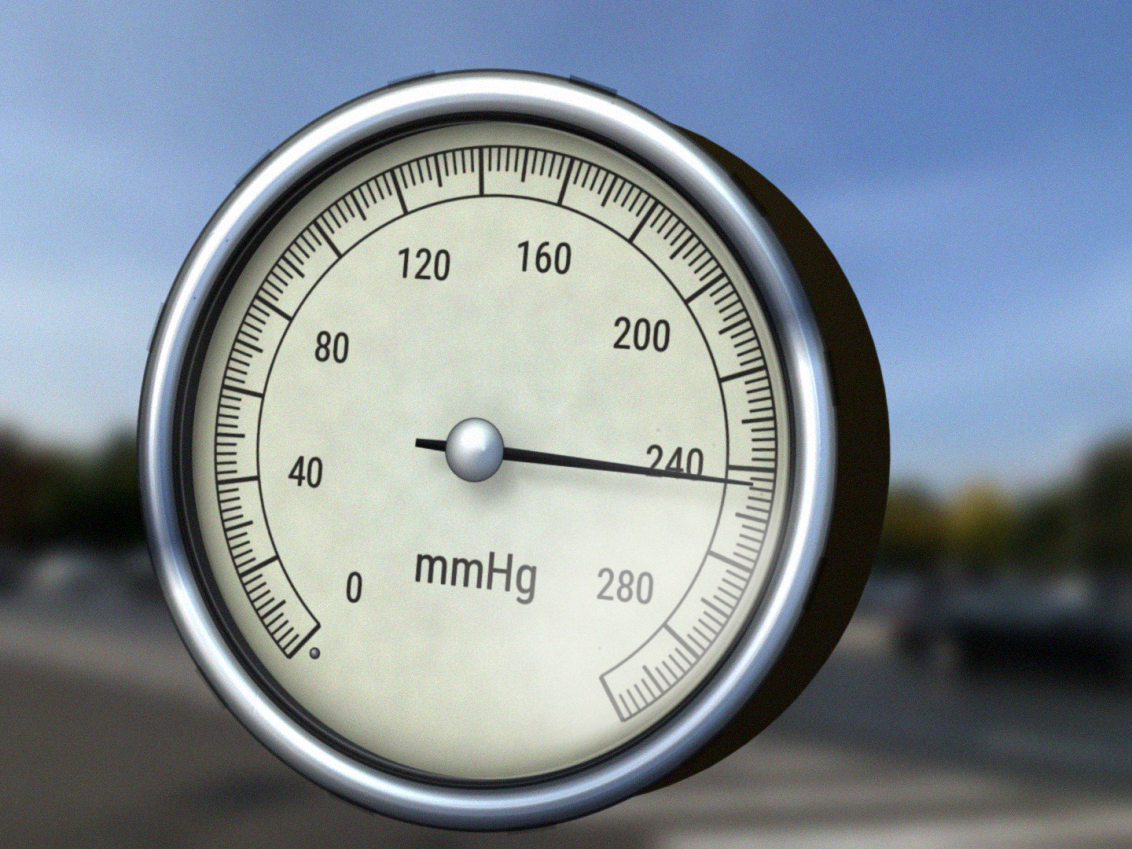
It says 243 mmHg
